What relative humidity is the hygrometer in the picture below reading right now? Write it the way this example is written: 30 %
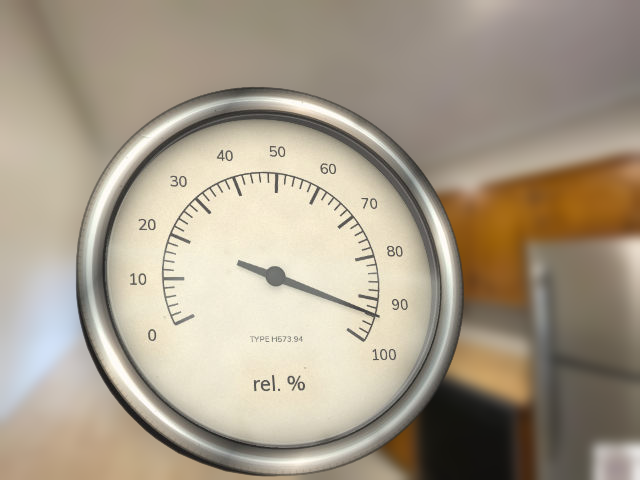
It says 94 %
